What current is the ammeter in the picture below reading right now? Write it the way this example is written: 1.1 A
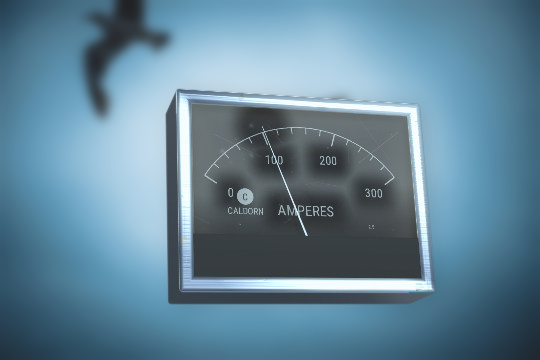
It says 100 A
